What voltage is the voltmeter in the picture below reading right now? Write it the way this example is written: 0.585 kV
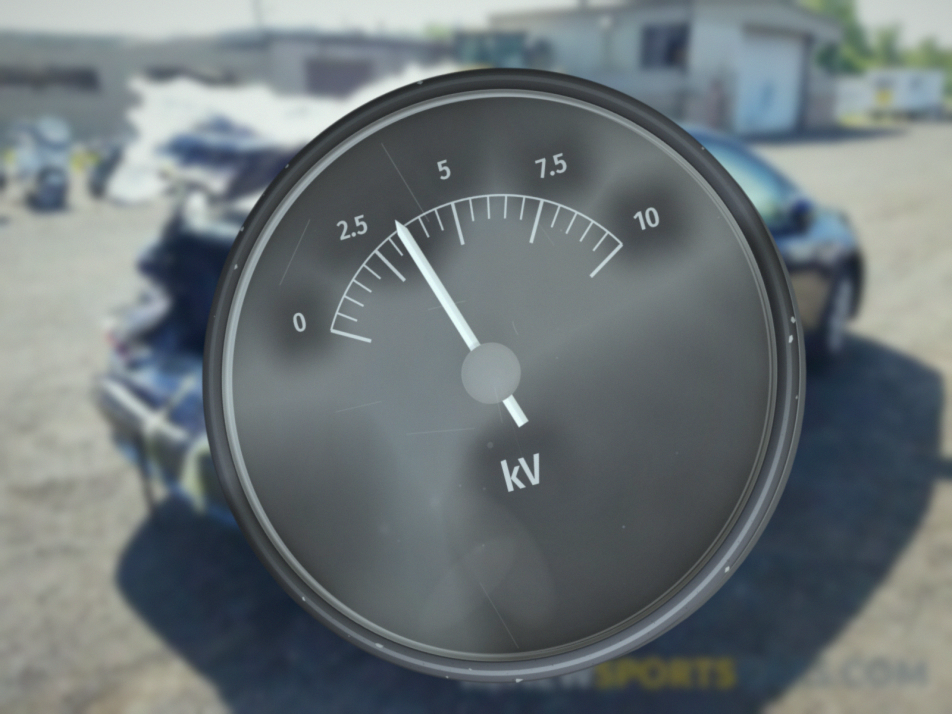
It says 3.5 kV
